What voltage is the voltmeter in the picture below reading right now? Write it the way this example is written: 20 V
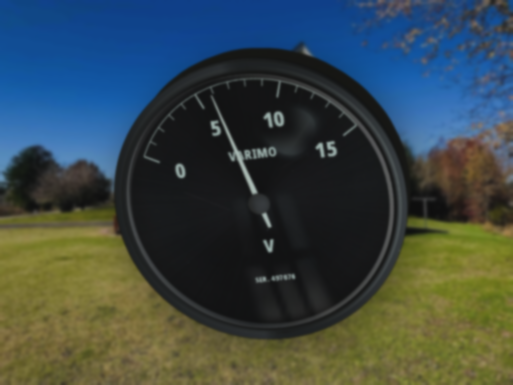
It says 6 V
